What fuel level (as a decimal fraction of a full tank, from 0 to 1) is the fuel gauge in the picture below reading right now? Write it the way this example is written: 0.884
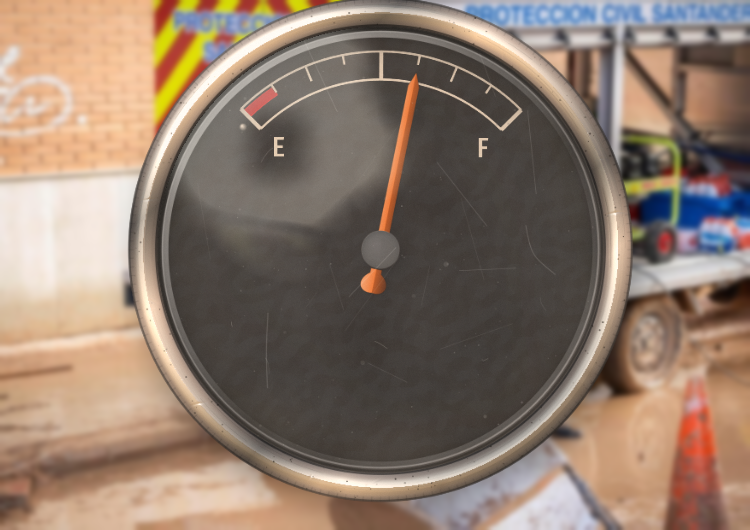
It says 0.625
